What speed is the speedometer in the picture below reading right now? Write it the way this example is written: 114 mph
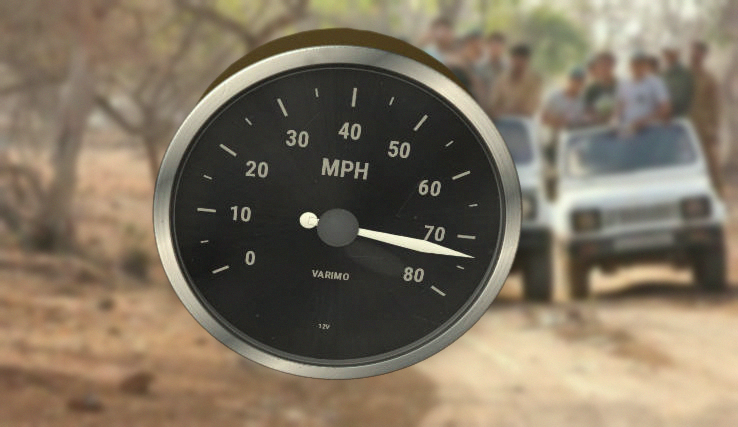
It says 72.5 mph
